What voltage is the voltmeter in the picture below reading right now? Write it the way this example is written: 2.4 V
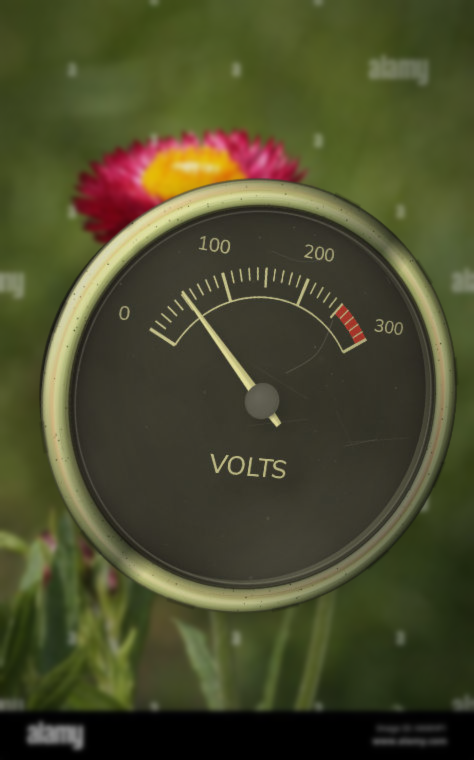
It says 50 V
